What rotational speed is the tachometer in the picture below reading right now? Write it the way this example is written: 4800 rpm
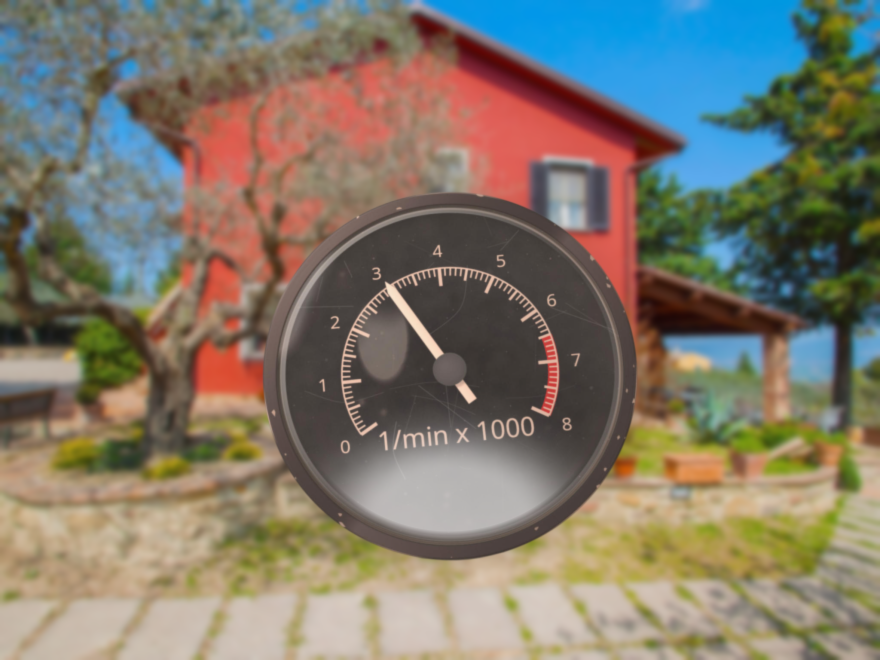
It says 3000 rpm
